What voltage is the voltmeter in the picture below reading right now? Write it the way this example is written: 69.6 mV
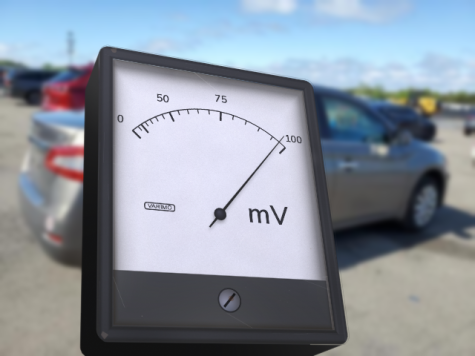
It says 97.5 mV
